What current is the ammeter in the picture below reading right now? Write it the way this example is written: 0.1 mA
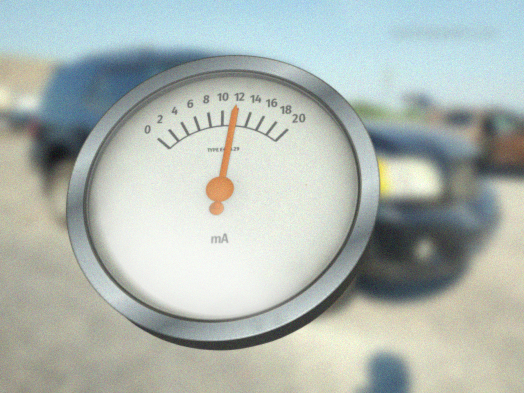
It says 12 mA
